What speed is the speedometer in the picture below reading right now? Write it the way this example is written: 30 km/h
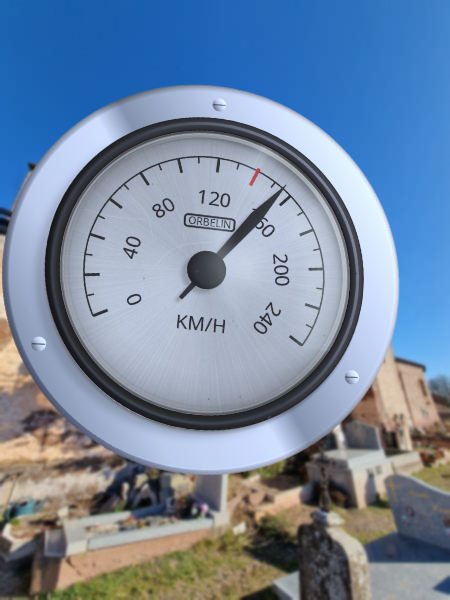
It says 155 km/h
